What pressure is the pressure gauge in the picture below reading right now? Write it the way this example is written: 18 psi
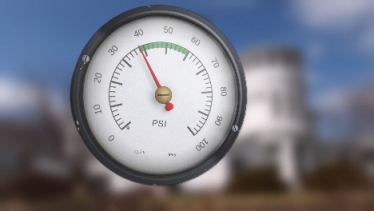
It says 38 psi
